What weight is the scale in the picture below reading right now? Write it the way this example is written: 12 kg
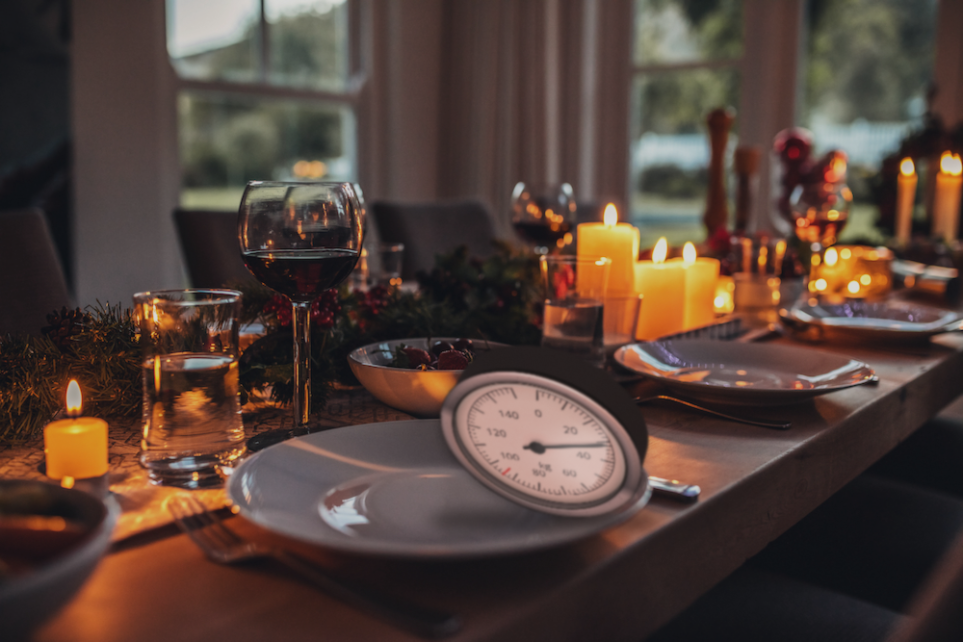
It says 30 kg
